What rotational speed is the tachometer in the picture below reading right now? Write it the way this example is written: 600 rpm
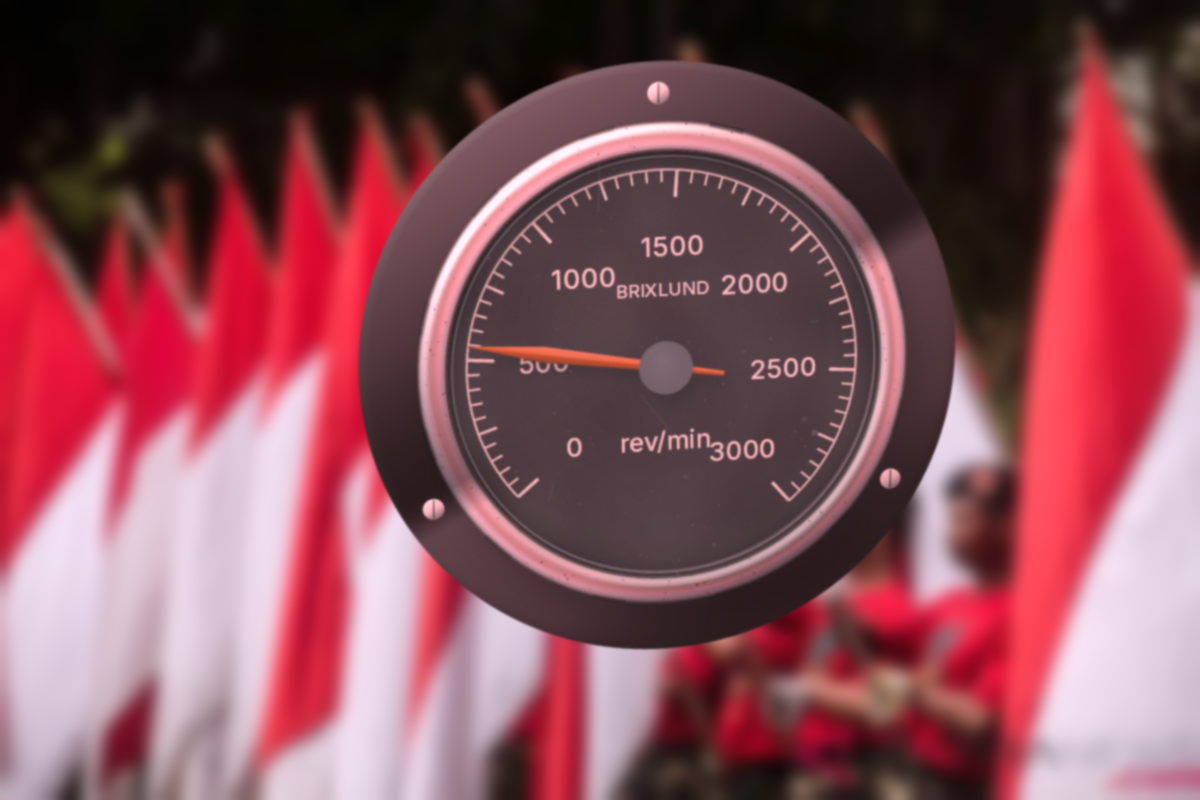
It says 550 rpm
